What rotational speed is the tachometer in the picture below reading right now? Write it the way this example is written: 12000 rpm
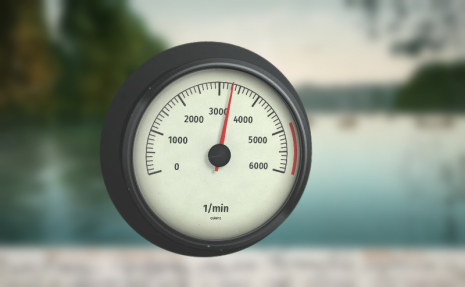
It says 3300 rpm
